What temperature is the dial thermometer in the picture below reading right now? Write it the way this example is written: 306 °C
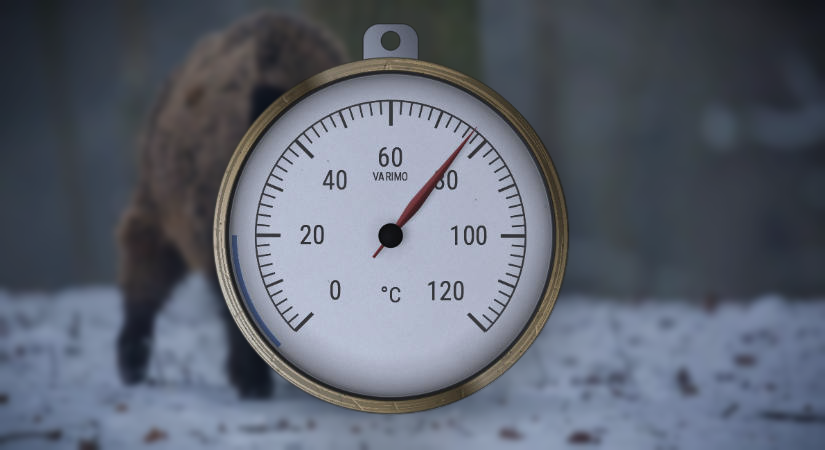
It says 77 °C
